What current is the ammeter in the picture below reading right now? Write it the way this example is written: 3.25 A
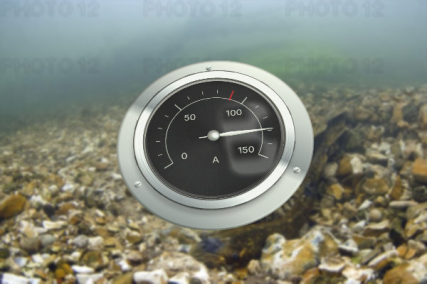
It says 130 A
